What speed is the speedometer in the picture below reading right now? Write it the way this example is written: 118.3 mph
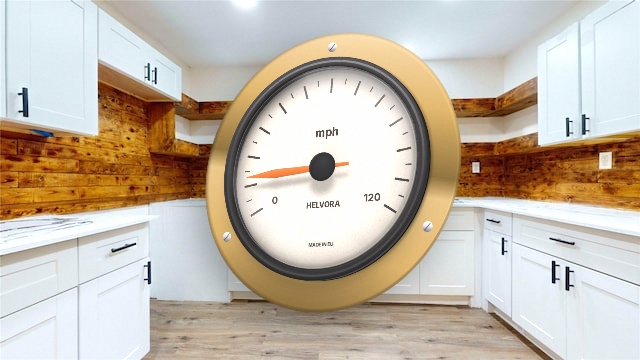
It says 12.5 mph
